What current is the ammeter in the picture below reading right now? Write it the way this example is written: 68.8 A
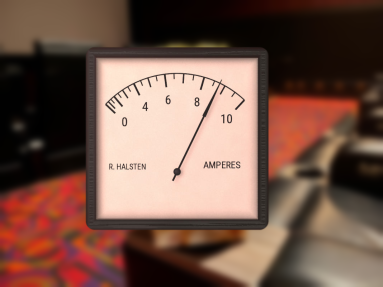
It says 8.75 A
